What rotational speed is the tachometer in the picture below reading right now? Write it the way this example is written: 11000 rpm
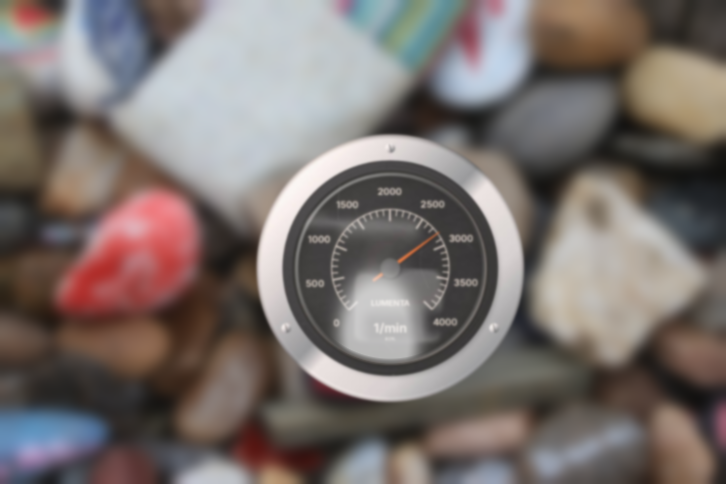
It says 2800 rpm
